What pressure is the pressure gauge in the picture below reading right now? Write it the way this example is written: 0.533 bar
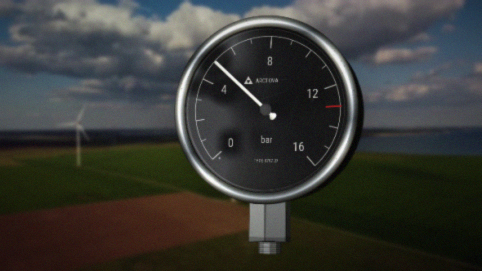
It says 5 bar
